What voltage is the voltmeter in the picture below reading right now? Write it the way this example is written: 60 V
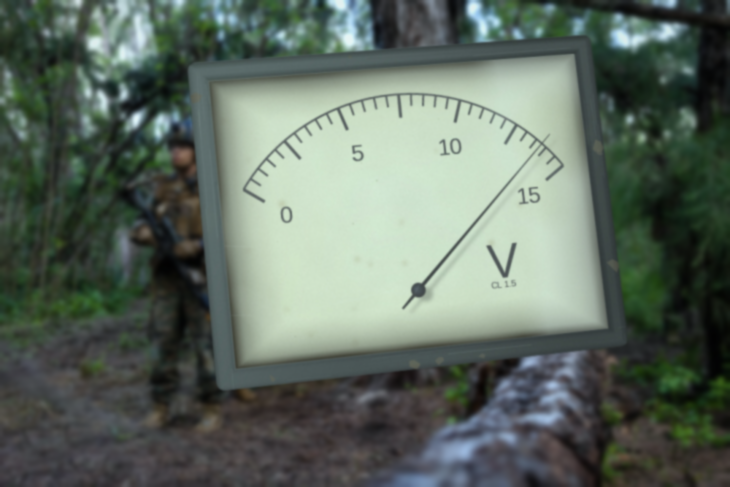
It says 13.75 V
